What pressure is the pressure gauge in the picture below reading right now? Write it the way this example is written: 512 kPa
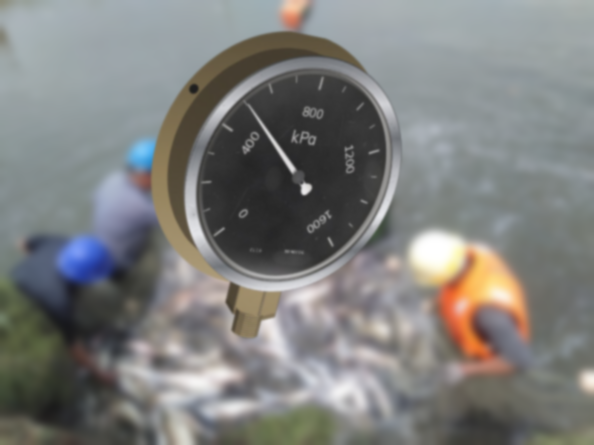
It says 500 kPa
